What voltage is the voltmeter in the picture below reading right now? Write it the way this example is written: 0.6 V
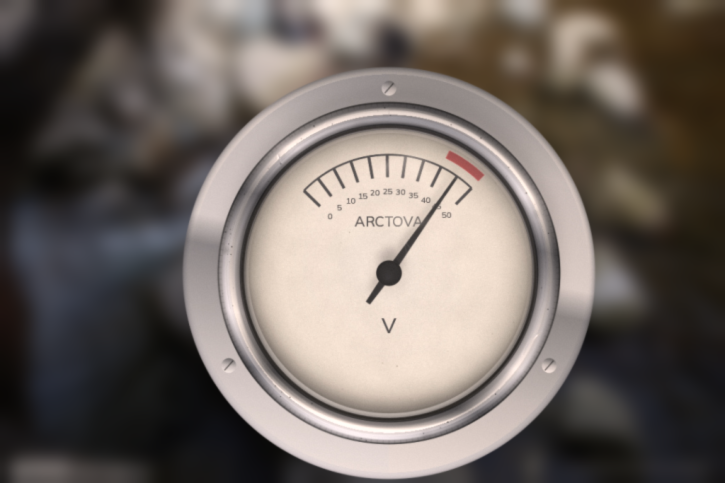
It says 45 V
